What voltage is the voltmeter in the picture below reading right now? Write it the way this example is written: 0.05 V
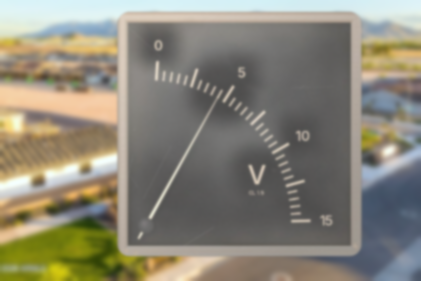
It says 4.5 V
